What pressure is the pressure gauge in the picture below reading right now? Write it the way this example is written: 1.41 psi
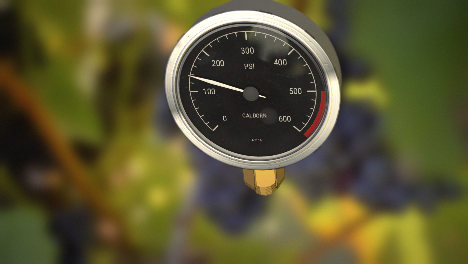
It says 140 psi
